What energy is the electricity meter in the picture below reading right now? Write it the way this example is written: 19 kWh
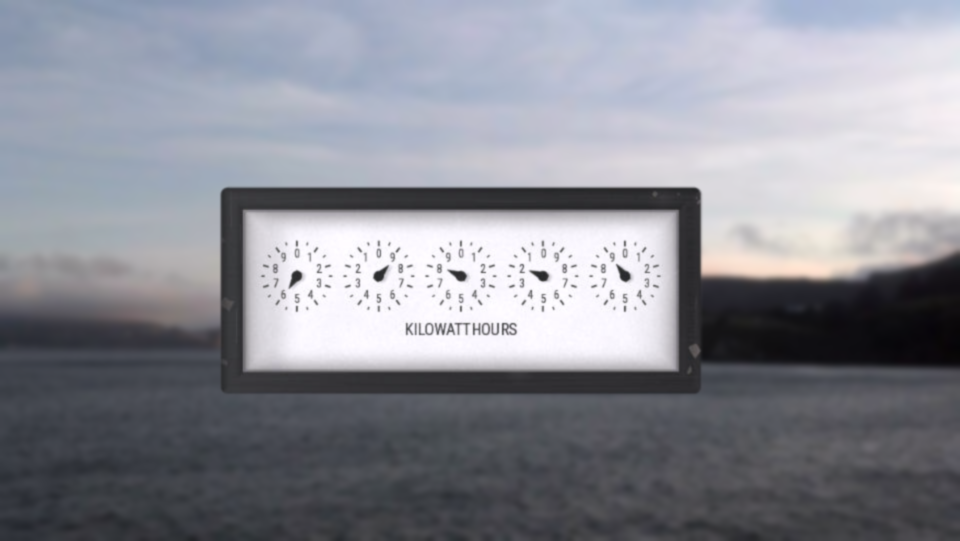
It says 58819 kWh
